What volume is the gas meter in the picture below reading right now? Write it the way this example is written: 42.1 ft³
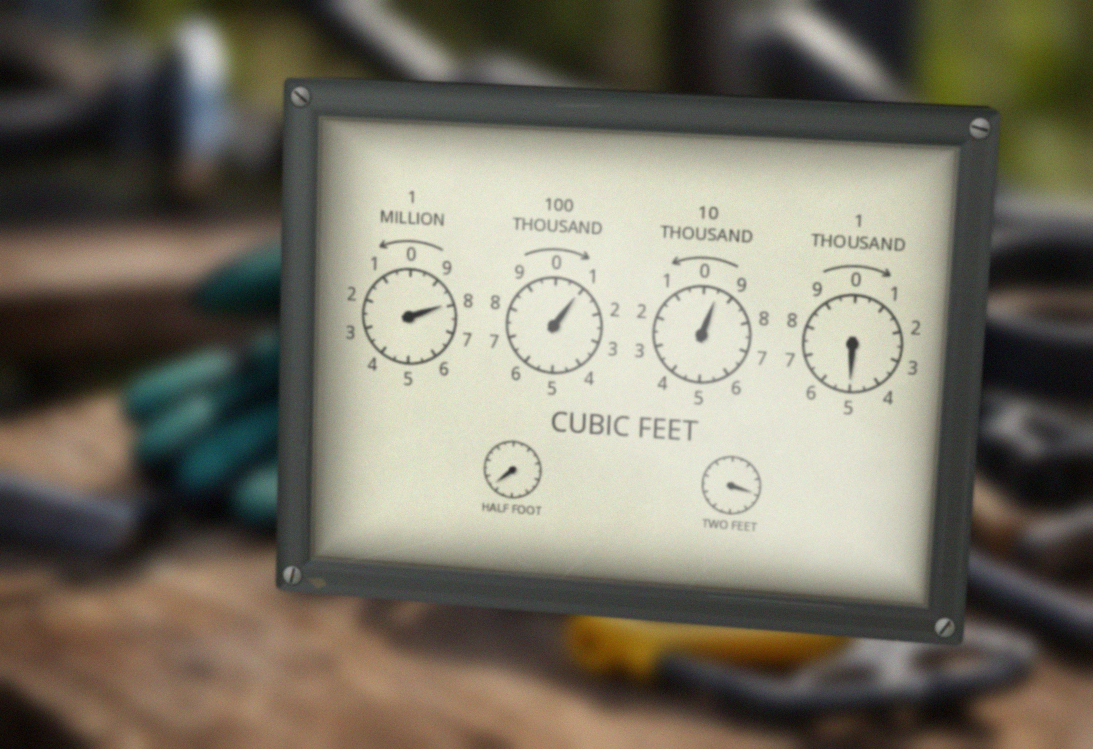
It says 809500 ft³
